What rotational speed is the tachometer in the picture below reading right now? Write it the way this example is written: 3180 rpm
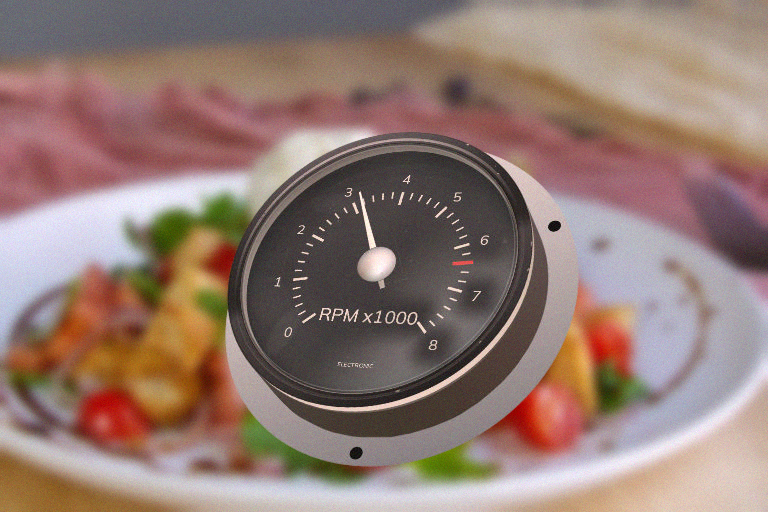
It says 3200 rpm
